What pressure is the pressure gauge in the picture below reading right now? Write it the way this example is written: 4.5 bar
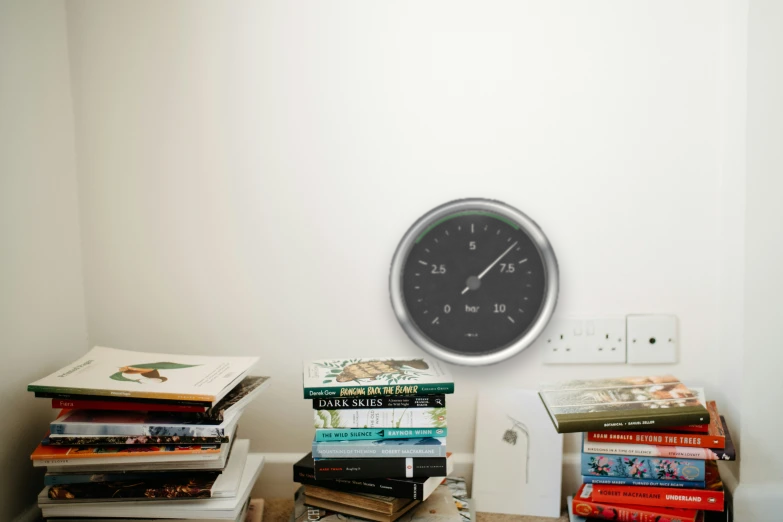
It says 6.75 bar
